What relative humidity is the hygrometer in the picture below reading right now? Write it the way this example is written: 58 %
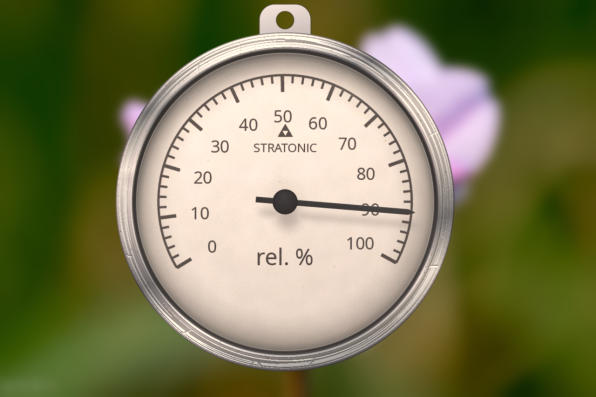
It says 90 %
